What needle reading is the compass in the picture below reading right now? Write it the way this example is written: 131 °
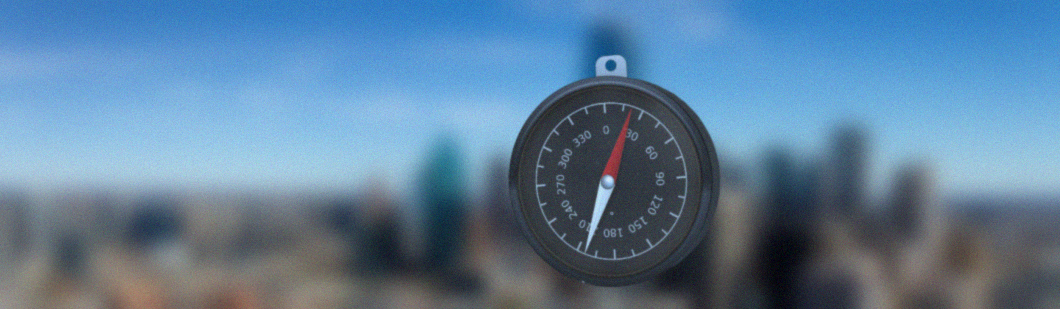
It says 22.5 °
